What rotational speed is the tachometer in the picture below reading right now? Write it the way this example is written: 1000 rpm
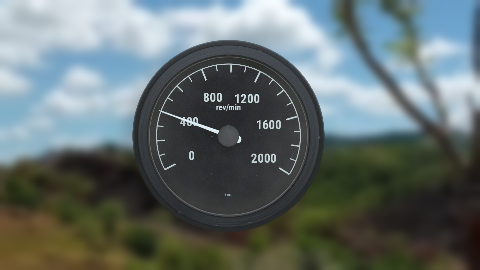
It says 400 rpm
